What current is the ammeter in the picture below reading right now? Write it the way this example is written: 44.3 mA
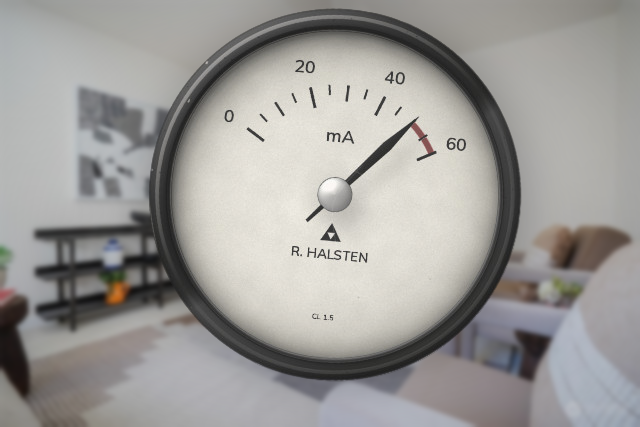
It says 50 mA
